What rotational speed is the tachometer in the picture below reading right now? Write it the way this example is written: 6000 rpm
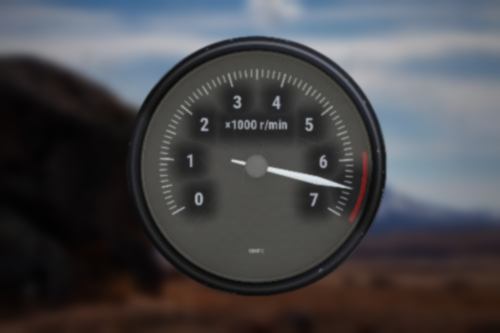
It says 6500 rpm
